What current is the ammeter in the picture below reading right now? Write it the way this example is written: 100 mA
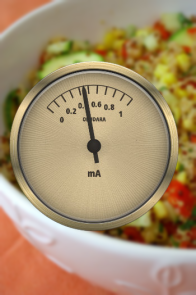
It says 0.45 mA
